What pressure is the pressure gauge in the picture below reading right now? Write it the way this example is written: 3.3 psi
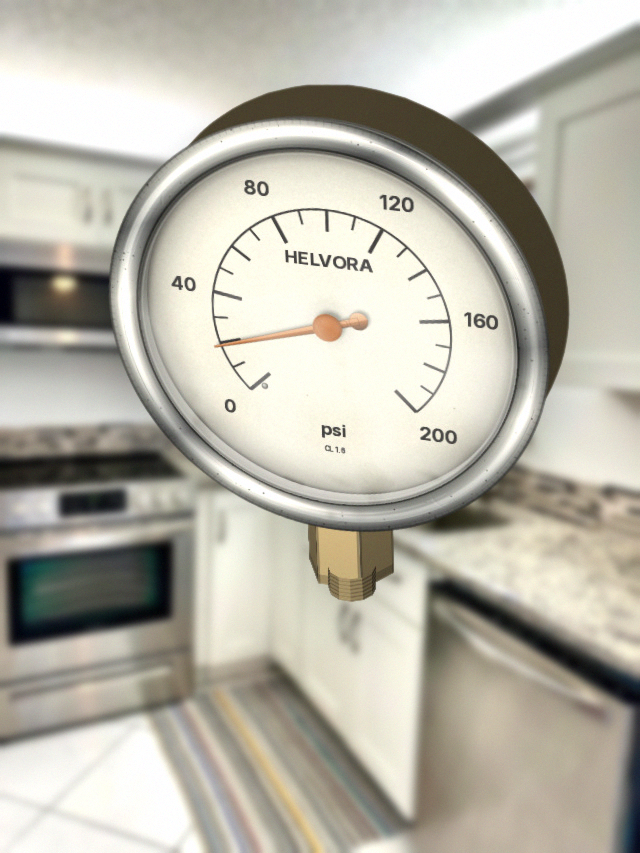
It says 20 psi
